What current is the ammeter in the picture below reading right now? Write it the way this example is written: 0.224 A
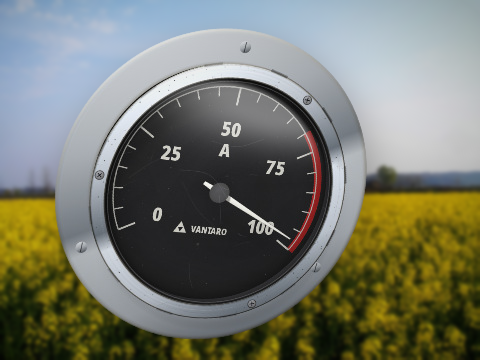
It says 97.5 A
